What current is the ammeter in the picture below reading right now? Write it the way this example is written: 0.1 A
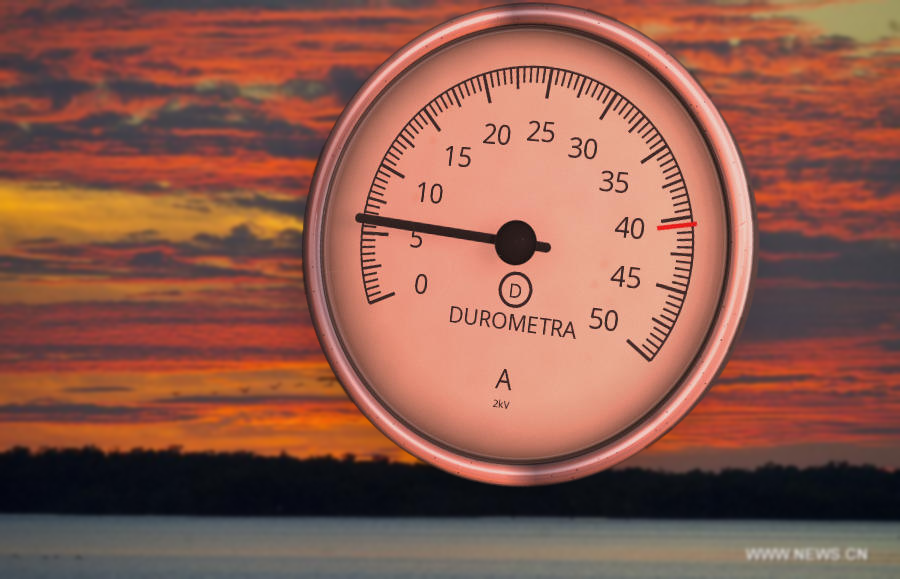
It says 6 A
